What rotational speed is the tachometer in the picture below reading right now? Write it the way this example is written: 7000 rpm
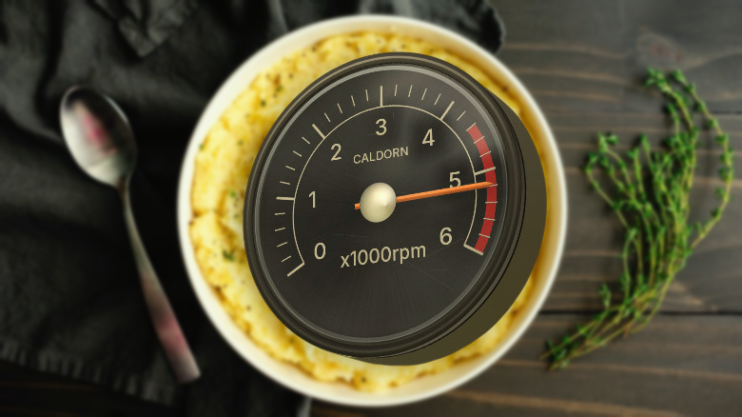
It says 5200 rpm
